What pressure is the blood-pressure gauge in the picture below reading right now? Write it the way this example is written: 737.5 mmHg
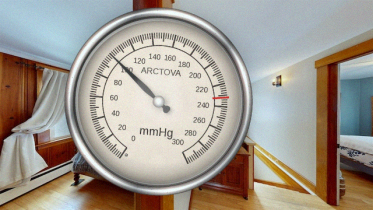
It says 100 mmHg
